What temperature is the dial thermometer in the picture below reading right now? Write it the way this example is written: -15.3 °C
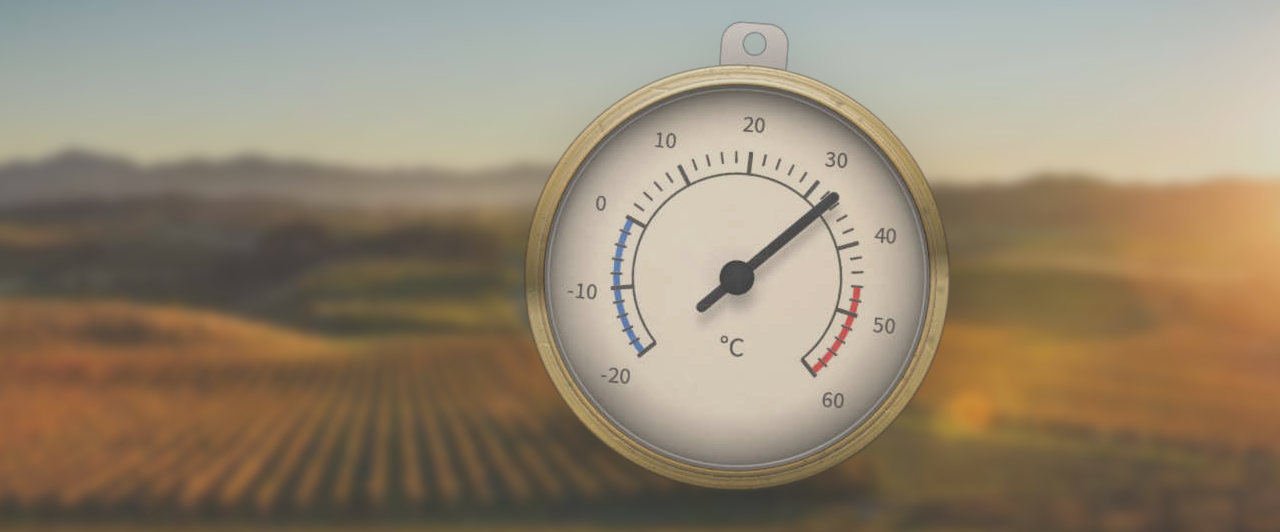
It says 33 °C
